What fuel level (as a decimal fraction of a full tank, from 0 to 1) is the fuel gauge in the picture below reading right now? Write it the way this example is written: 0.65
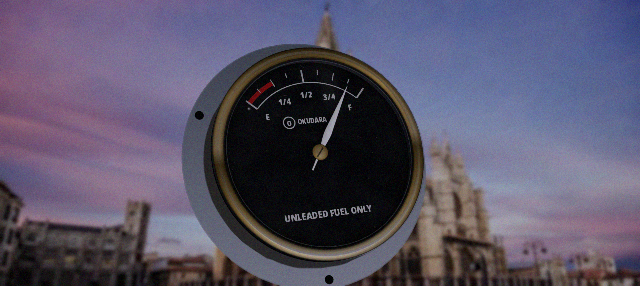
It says 0.875
